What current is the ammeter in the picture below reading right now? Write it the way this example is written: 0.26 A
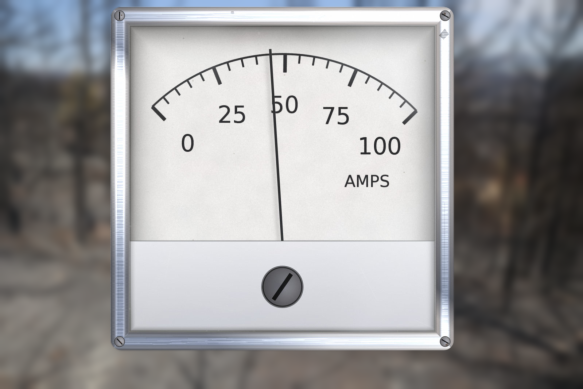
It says 45 A
